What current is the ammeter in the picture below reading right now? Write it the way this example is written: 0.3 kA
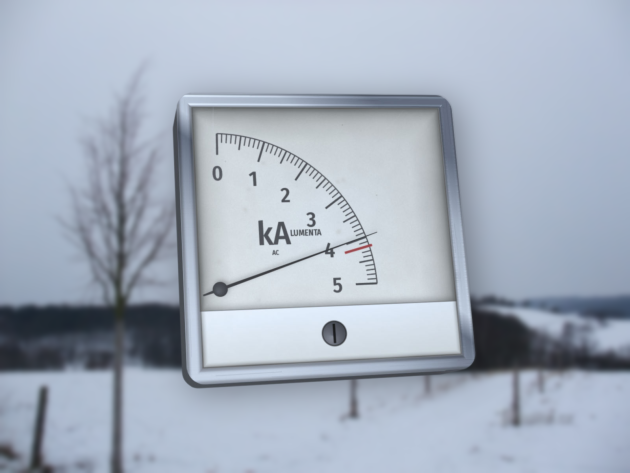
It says 4 kA
